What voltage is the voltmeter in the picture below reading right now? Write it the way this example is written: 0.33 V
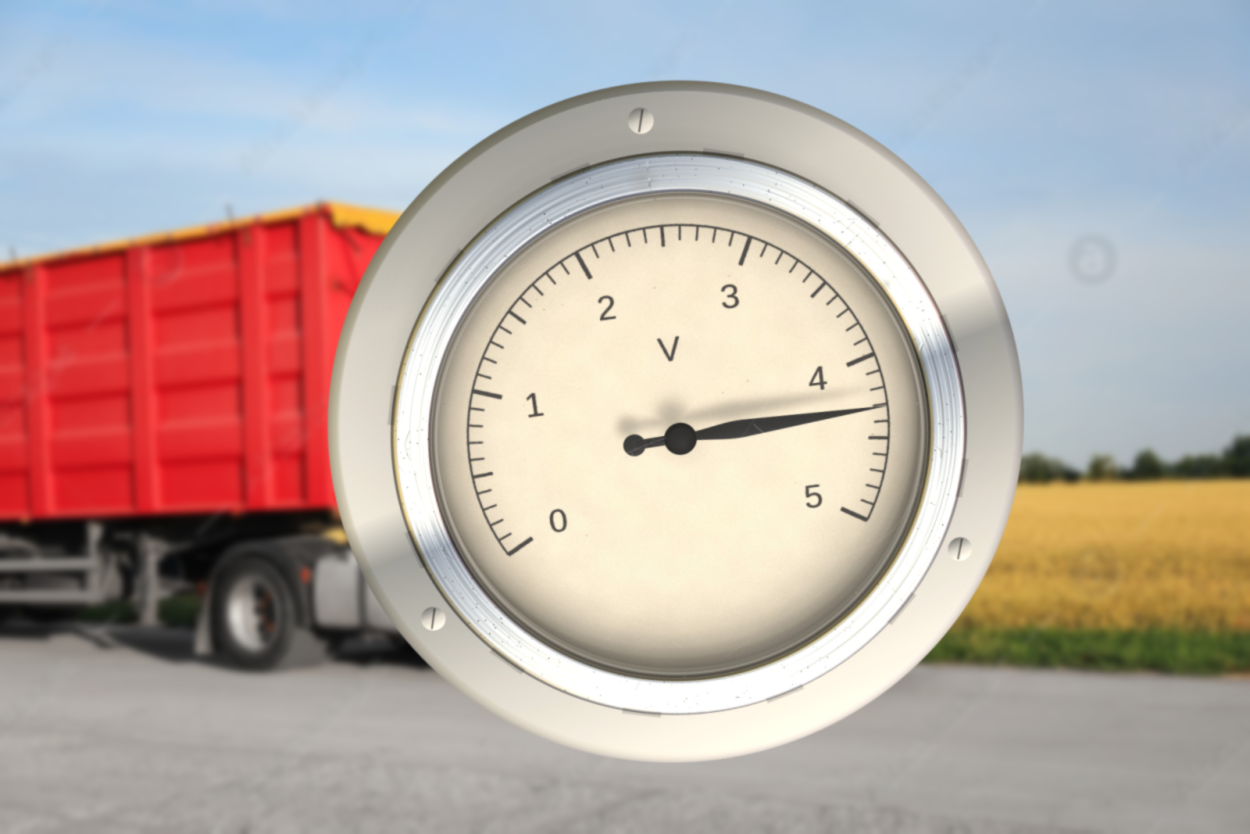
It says 4.3 V
